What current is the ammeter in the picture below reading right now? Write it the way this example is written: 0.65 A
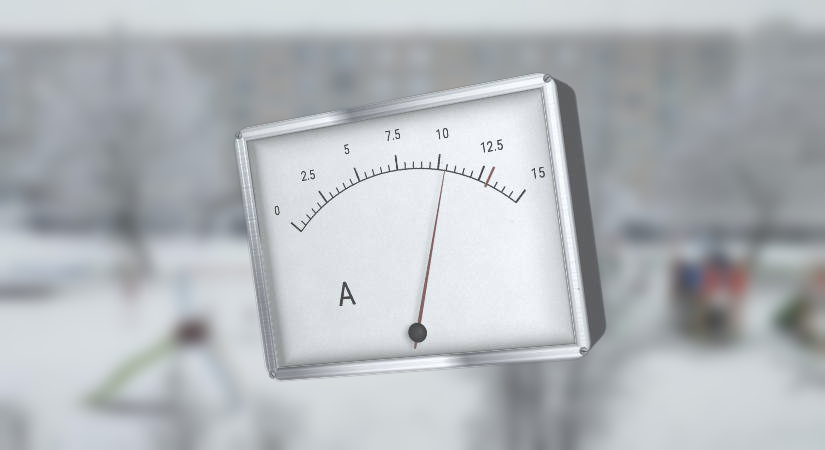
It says 10.5 A
